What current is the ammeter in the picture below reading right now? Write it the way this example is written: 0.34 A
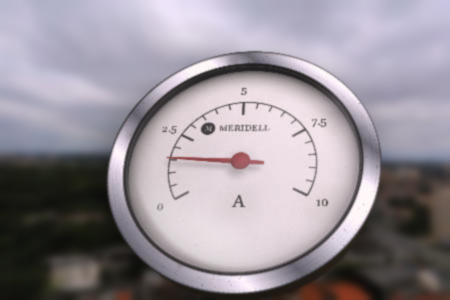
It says 1.5 A
